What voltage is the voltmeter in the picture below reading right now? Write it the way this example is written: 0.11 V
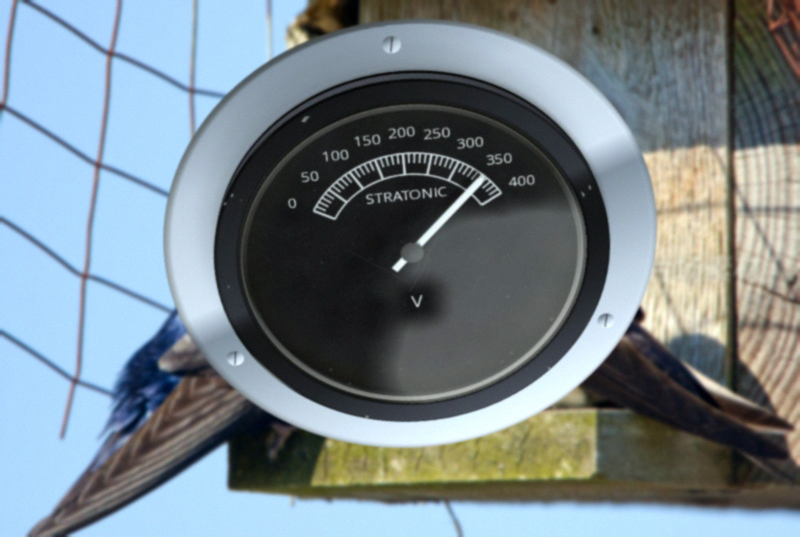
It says 350 V
